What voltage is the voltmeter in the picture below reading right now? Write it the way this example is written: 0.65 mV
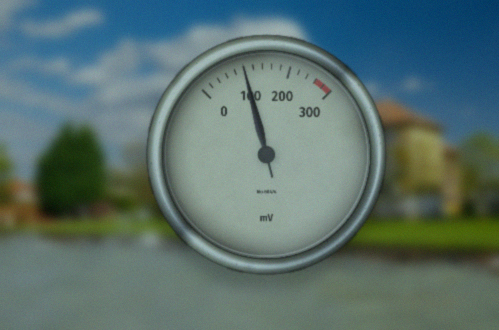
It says 100 mV
